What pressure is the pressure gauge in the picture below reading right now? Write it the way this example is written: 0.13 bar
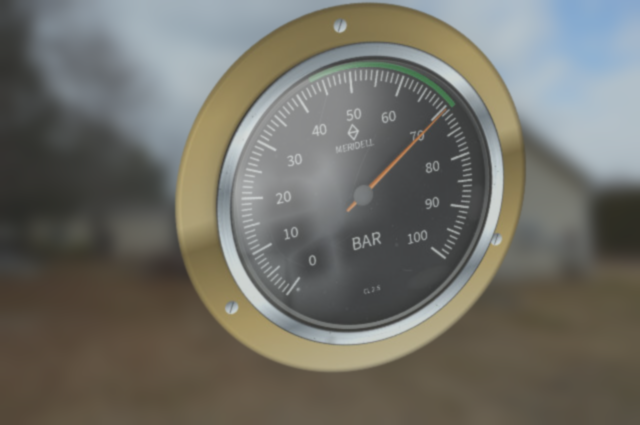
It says 70 bar
